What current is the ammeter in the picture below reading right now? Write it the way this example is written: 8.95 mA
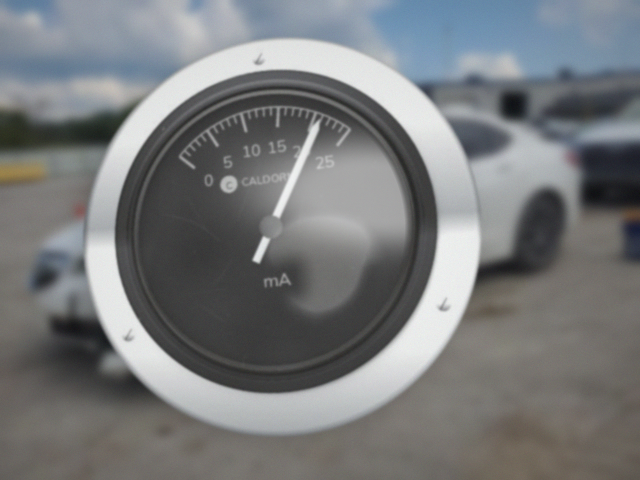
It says 21 mA
